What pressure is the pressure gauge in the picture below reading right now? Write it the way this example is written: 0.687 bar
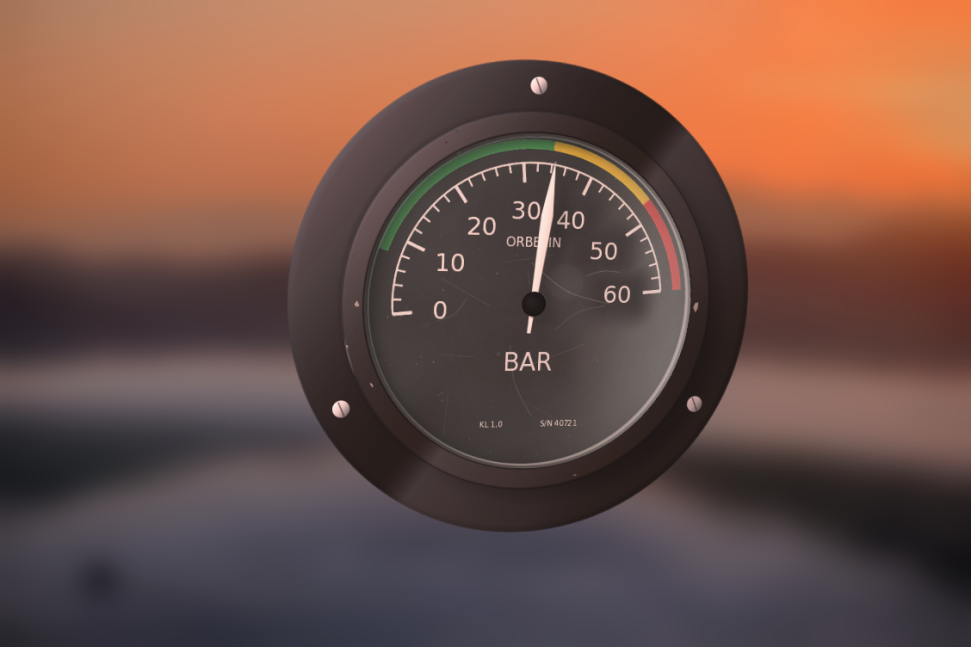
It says 34 bar
